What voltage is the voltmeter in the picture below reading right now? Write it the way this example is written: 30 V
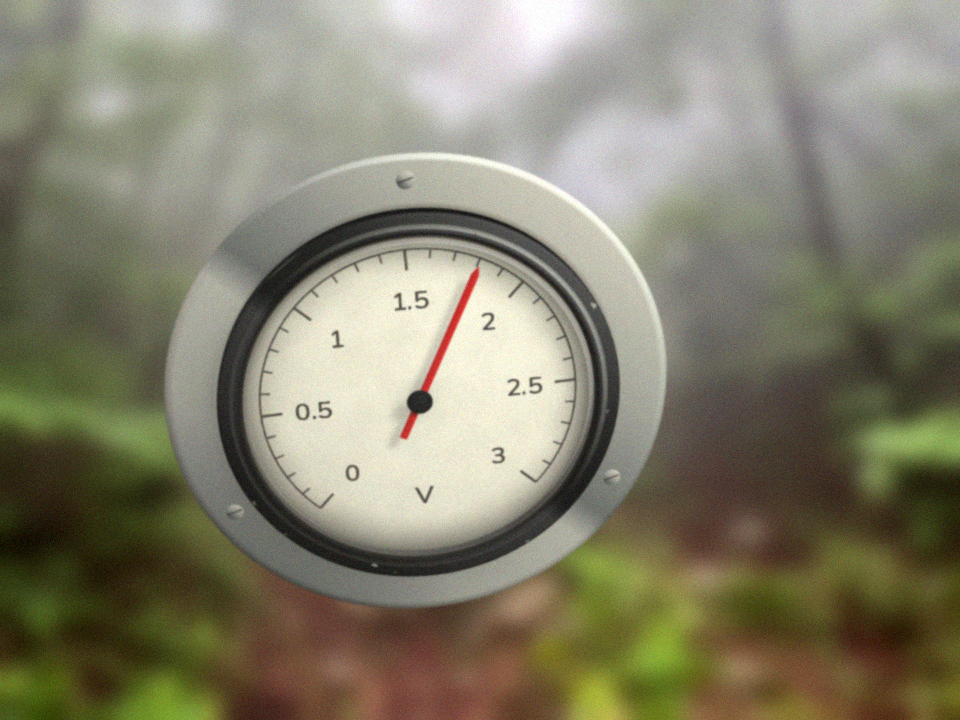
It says 1.8 V
